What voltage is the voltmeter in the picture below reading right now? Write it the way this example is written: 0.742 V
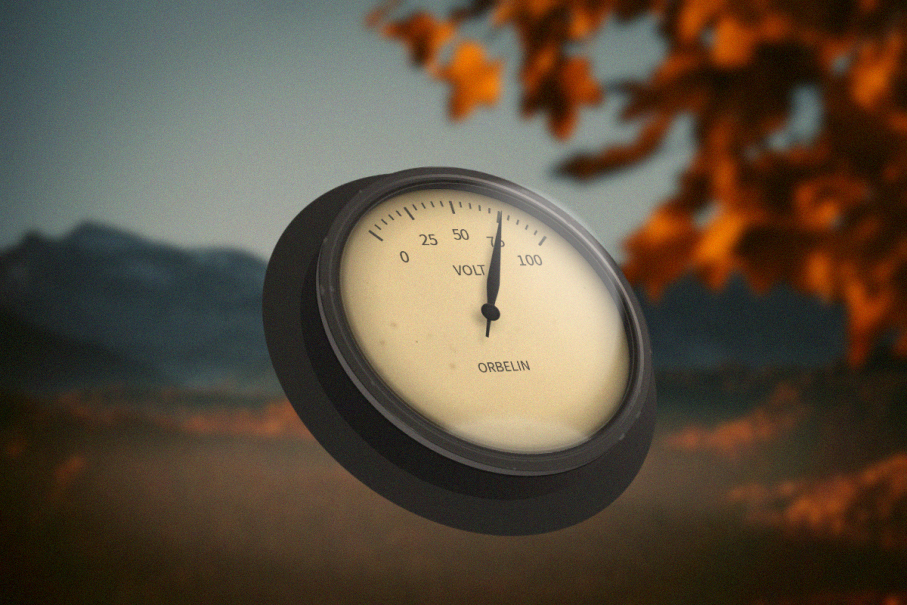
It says 75 V
